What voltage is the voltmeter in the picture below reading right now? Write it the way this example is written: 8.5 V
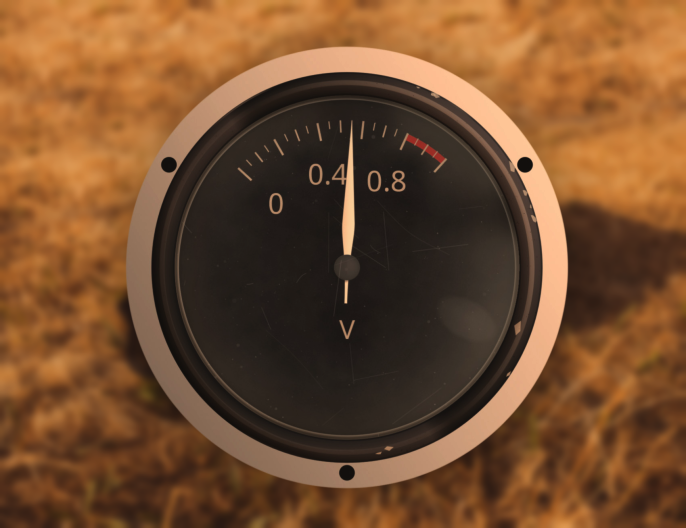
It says 0.55 V
